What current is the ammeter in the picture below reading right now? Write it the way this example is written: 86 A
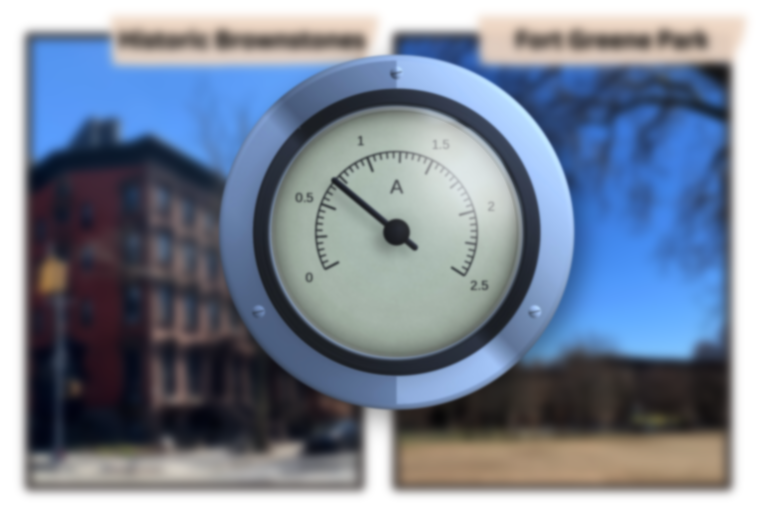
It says 0.7 A
